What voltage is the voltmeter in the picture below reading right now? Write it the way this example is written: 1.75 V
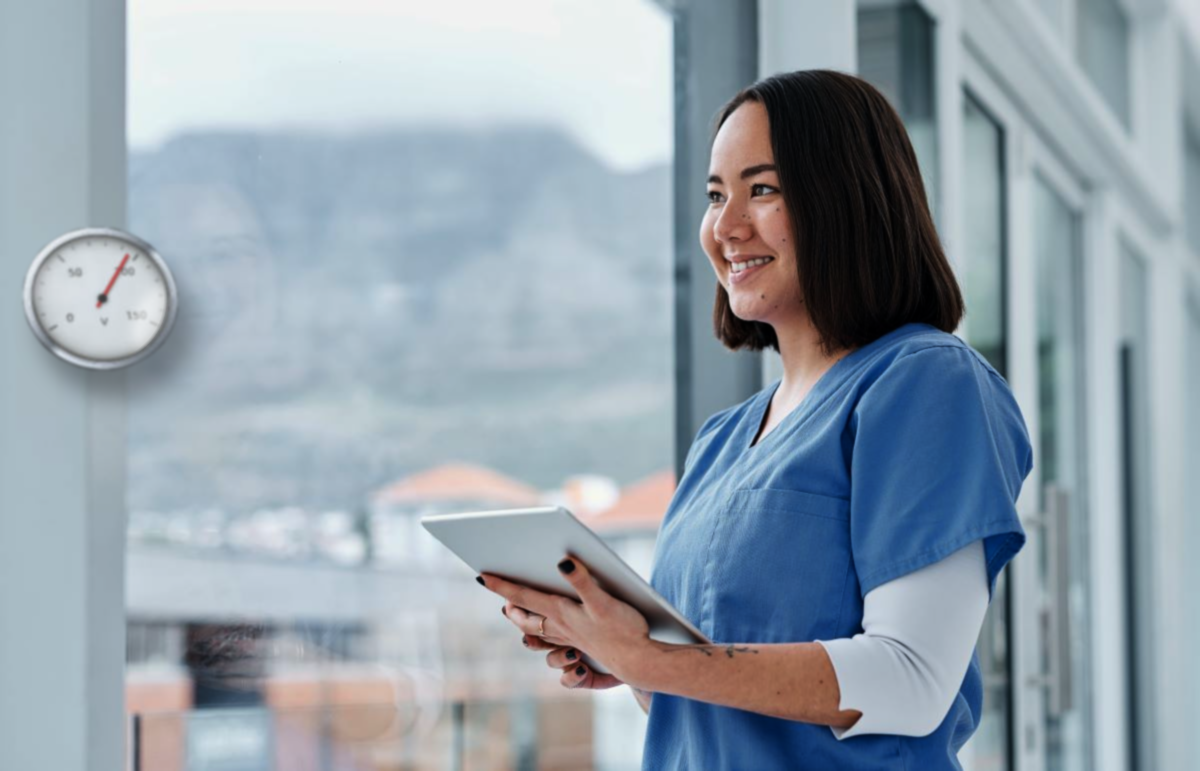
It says 95 V
